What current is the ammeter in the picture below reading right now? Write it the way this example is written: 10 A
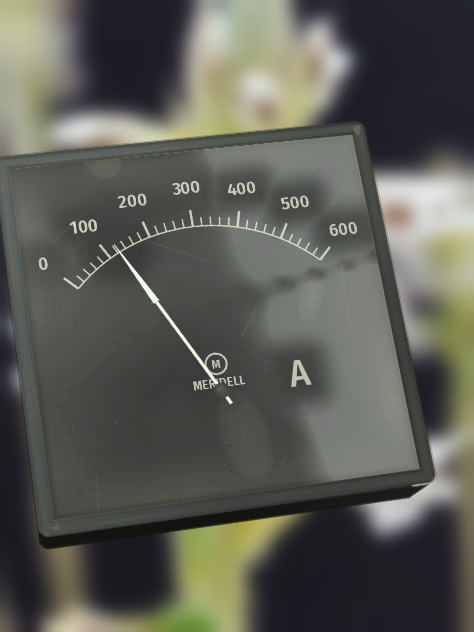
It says 120 A
